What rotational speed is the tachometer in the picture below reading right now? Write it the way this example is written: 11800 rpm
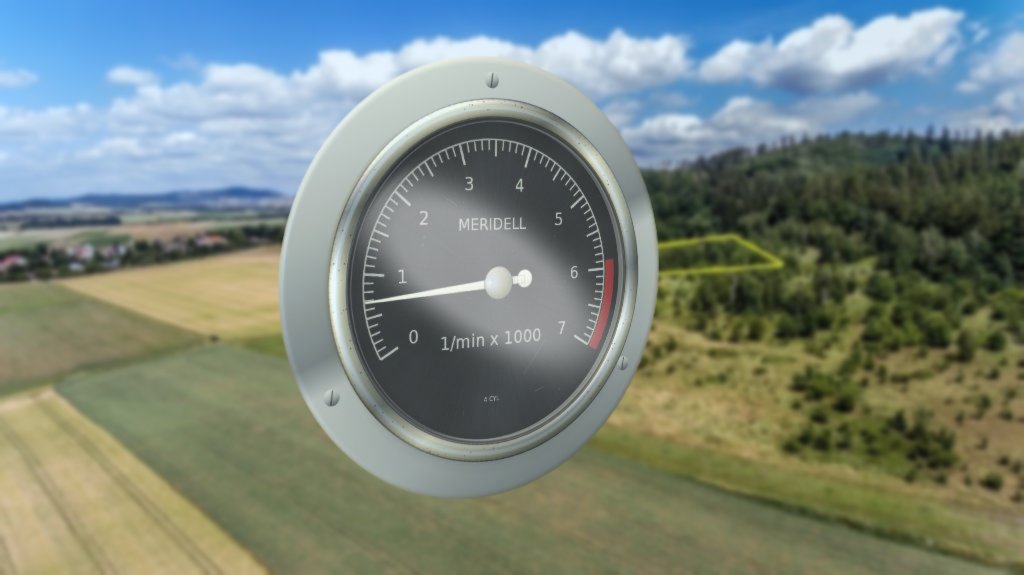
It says 700 rpm
